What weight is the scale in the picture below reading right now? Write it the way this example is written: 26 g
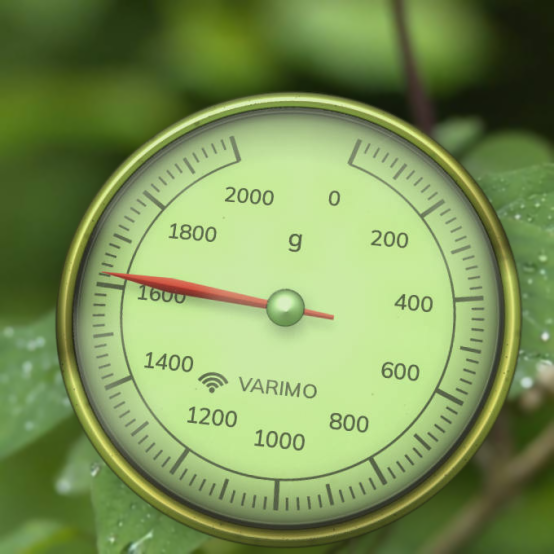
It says 1620 g
